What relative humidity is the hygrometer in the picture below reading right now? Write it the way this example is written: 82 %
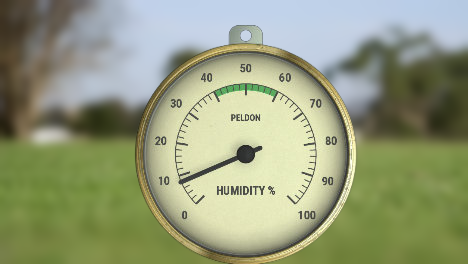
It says 8 %
